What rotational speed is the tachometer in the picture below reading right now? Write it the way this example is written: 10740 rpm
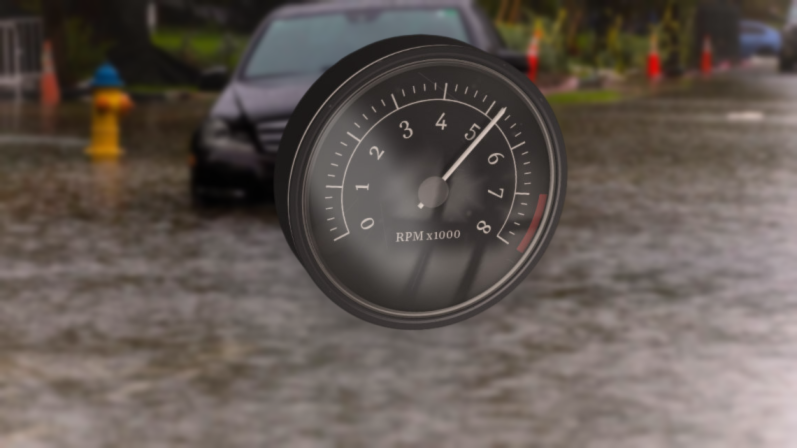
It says 5200 rpm
